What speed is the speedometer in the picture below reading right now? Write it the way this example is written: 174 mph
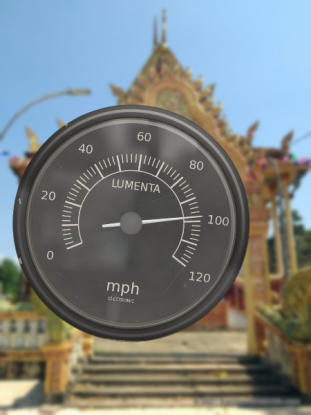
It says 98 mph
